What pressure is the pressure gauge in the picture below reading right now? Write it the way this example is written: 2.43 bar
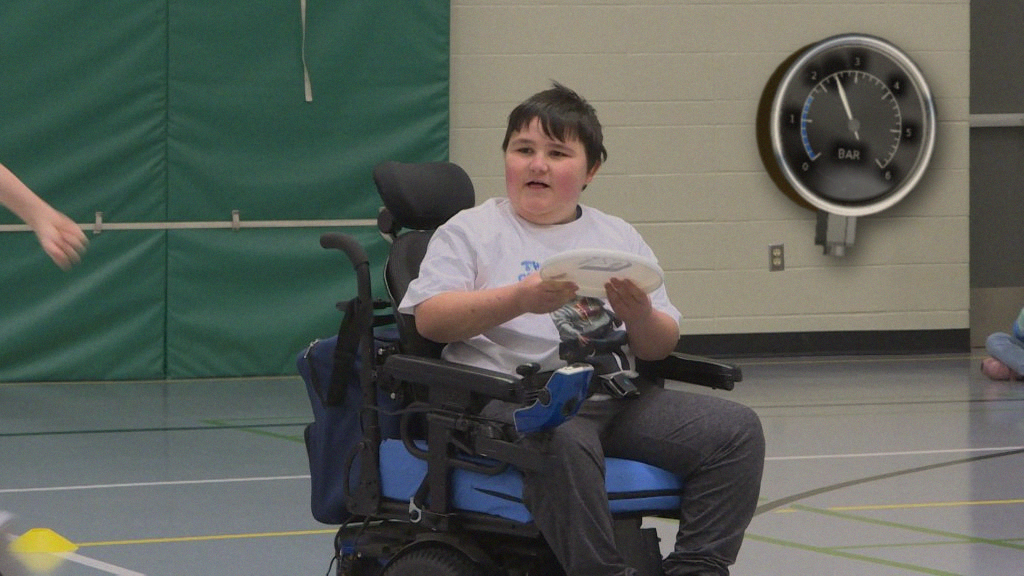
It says 2.4 bar
